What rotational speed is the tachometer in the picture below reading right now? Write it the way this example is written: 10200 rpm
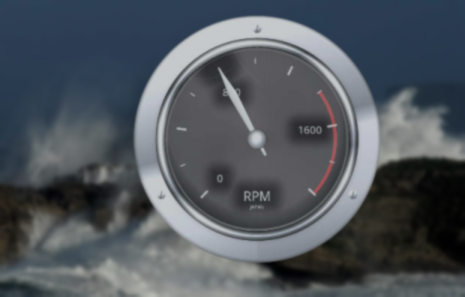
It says 800 rpm
